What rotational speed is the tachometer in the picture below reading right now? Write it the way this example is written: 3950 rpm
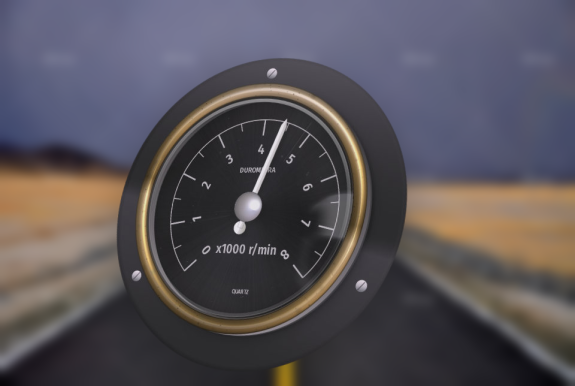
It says 4500 rpm
